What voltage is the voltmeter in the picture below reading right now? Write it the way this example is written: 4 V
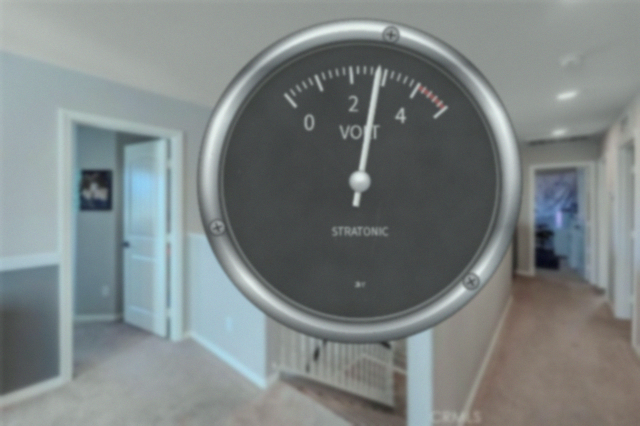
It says 2.8 V
